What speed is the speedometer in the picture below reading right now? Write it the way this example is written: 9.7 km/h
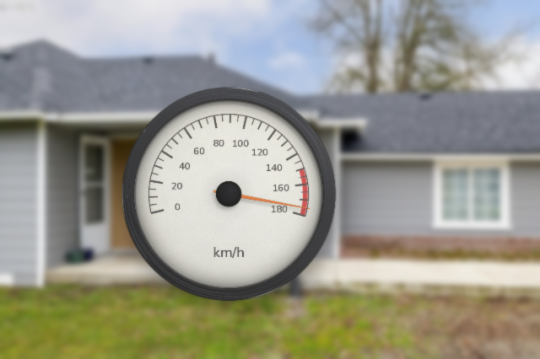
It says 175 km/h
